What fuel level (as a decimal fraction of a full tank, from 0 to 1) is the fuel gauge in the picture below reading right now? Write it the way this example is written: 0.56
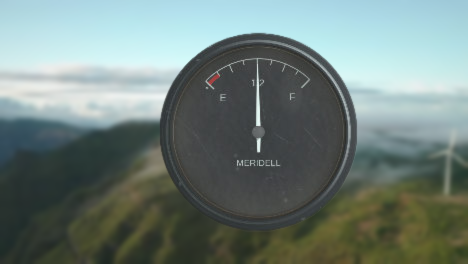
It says 0.5
